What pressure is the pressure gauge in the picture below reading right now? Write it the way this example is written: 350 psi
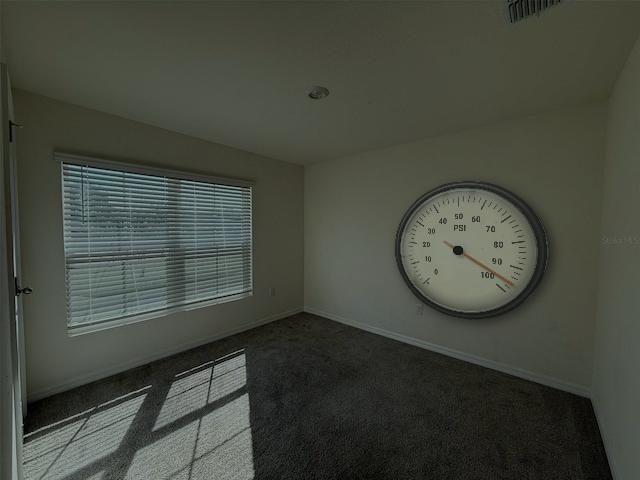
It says 96 psi
